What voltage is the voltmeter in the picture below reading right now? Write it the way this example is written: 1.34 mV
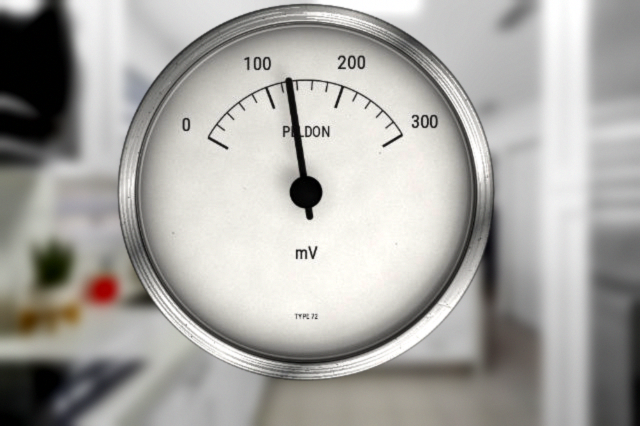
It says 130 mV
